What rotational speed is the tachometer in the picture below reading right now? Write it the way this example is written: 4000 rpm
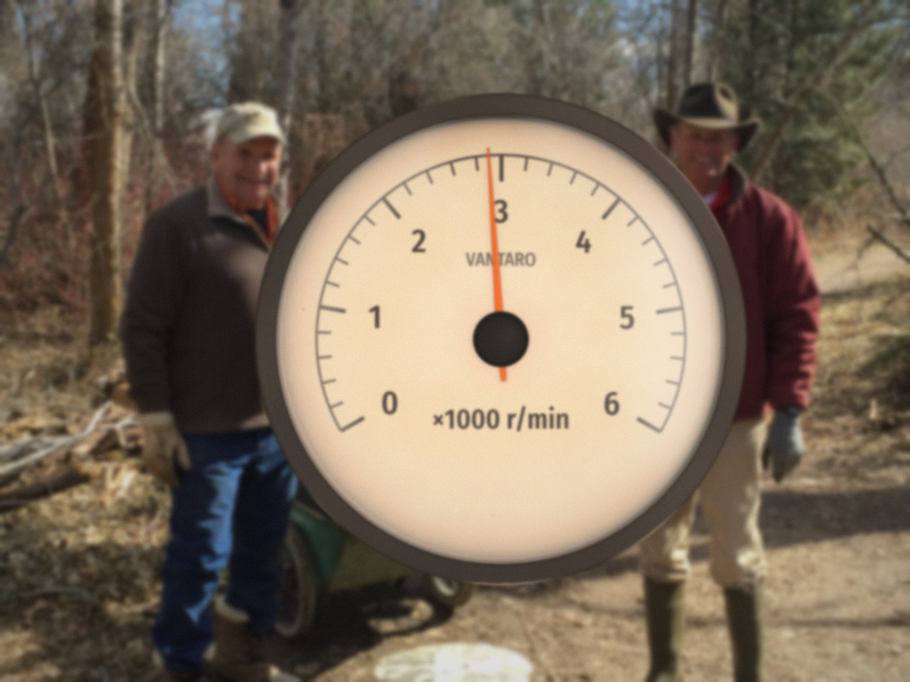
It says 2900 rpm
